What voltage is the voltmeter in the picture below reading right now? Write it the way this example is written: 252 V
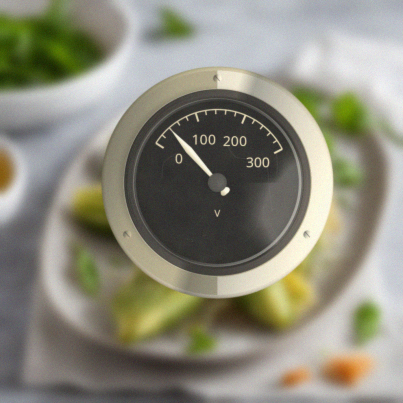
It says 40 V
